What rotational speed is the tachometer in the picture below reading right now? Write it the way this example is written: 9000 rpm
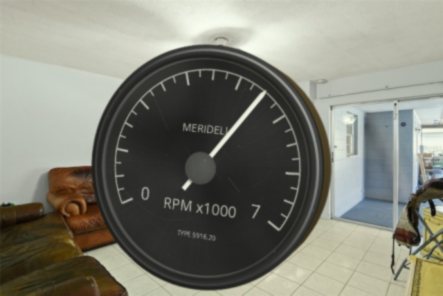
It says 4500 rpm
